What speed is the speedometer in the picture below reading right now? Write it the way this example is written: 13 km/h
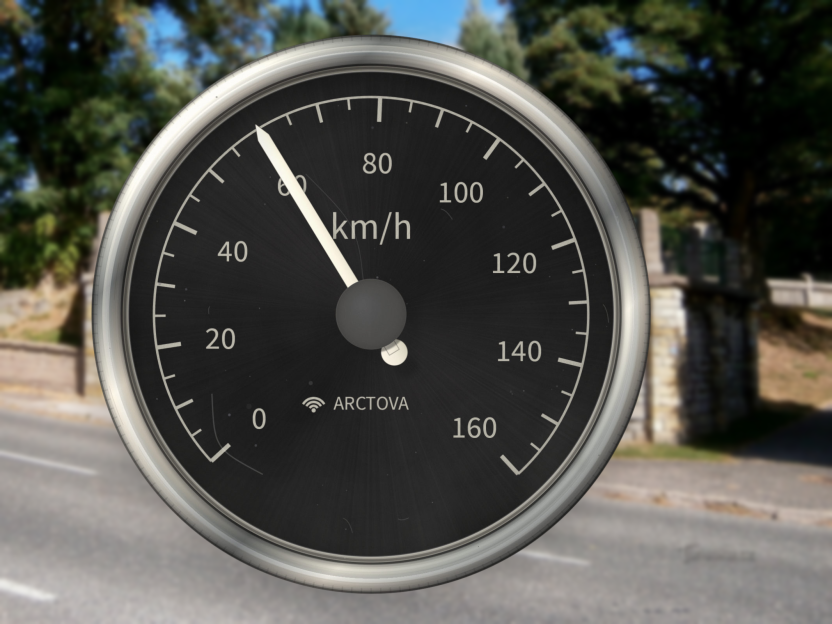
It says 60 km/h
